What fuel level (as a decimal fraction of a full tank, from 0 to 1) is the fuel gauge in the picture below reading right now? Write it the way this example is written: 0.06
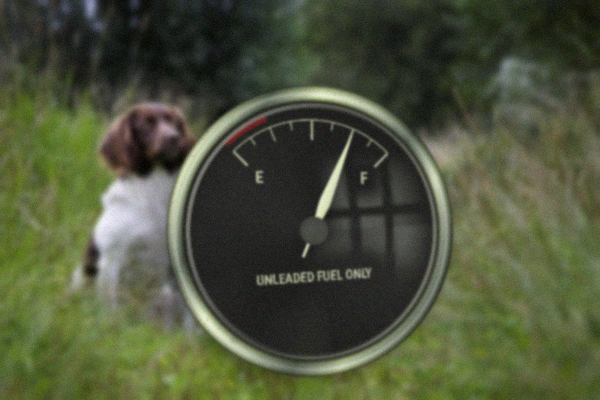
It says 0.75
